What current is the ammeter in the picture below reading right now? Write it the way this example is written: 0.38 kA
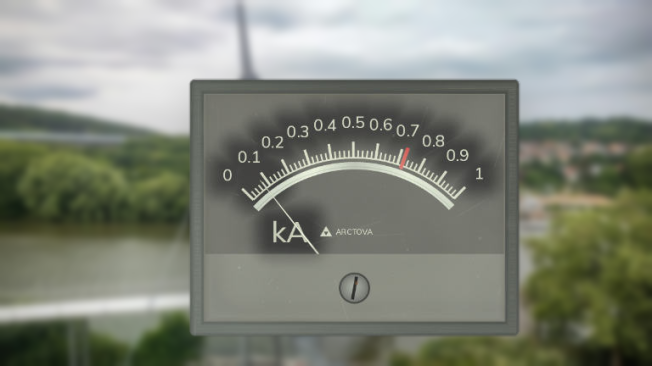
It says 0.08 kA
